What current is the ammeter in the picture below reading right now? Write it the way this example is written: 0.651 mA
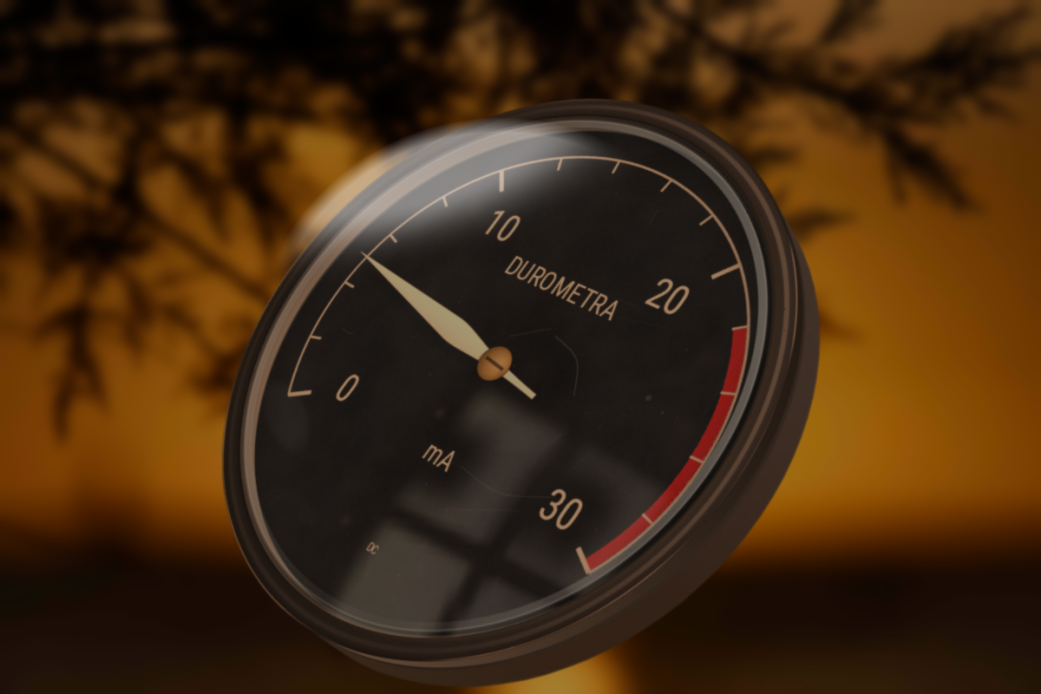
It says 5 mA
